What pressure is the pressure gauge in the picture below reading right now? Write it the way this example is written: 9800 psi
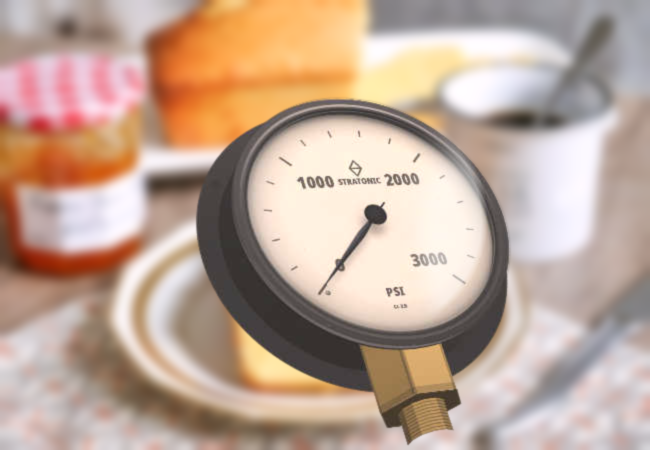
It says 0 psi
